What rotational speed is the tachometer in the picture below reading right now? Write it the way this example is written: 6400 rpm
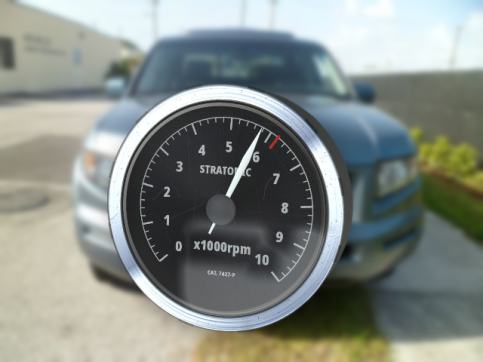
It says 5800 rpm
